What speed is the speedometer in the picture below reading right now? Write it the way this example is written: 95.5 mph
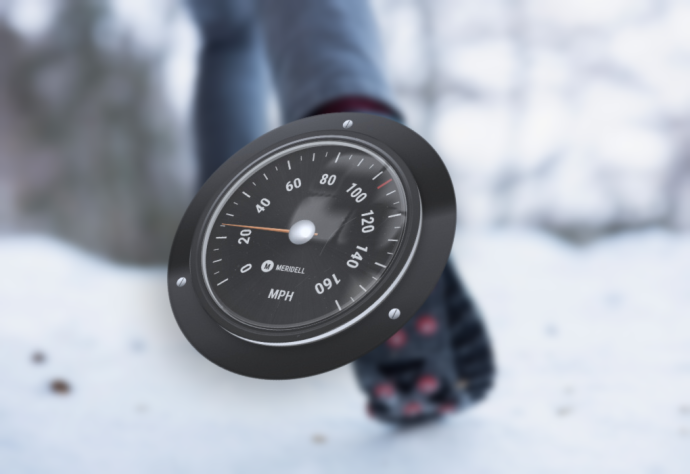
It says 25 mph
